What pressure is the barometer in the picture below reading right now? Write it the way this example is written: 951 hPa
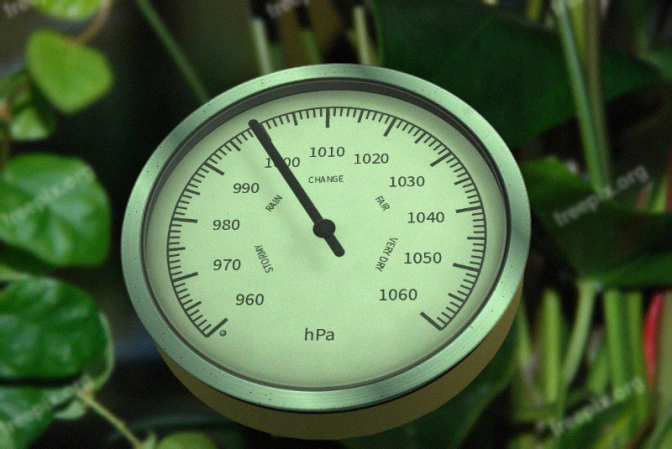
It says 999 hPa
